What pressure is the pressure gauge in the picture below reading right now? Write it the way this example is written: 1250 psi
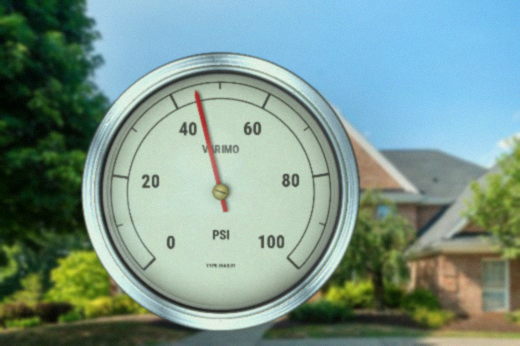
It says 45 psi
